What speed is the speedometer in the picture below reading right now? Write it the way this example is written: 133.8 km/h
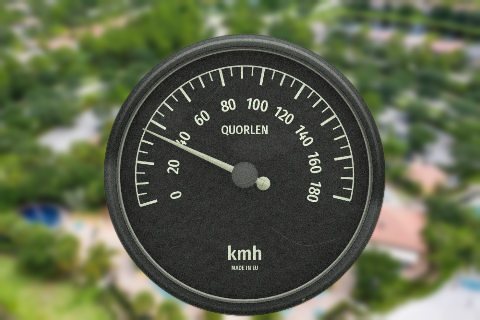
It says 35 km/h
